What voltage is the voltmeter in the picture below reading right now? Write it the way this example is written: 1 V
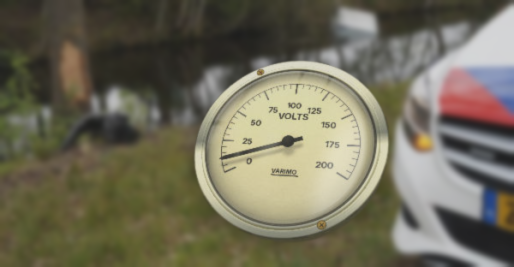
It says 10 V
